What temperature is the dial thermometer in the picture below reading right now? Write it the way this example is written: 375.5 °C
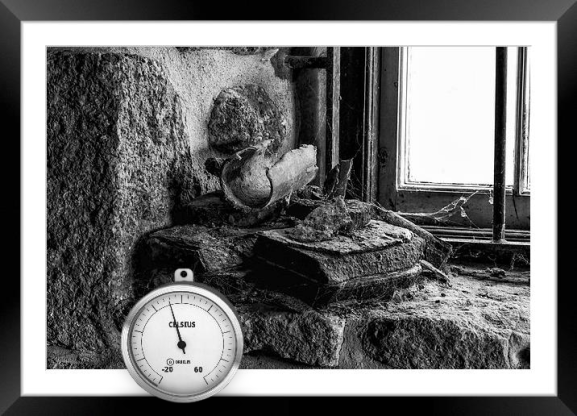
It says 16 °C
